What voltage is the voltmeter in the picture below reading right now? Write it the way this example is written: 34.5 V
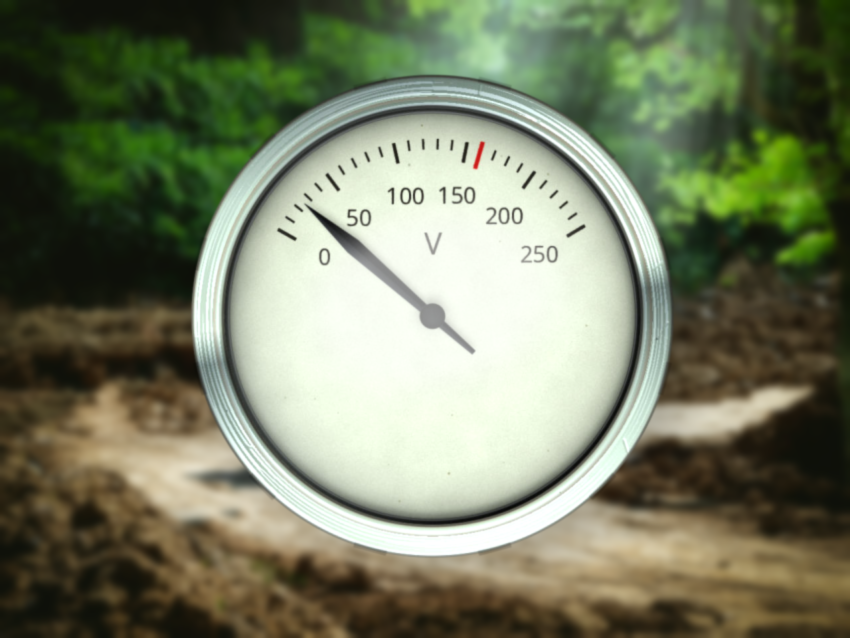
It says 25 V
